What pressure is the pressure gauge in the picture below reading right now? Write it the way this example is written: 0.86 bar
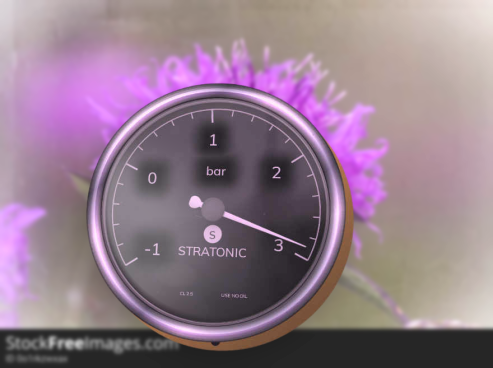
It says 2.9 bar
